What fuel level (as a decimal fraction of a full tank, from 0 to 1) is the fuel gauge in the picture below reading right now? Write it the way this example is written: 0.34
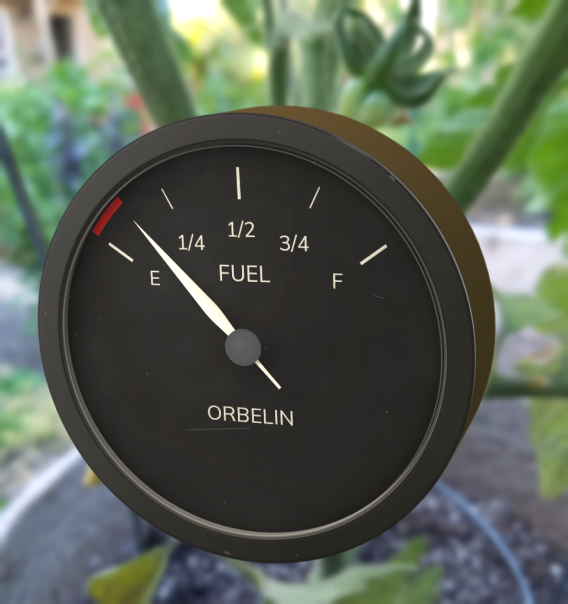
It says 0.125
